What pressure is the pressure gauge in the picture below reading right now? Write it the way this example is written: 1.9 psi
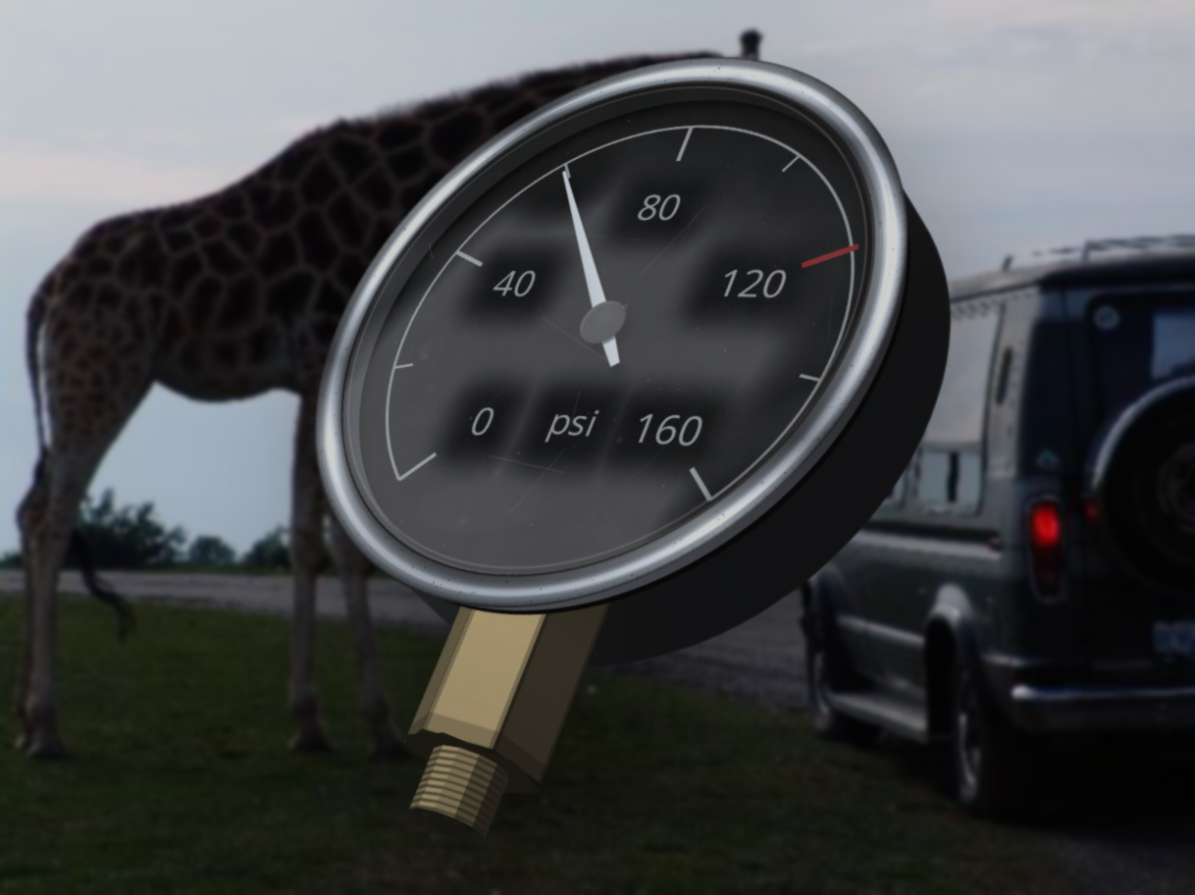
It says 60 psi
